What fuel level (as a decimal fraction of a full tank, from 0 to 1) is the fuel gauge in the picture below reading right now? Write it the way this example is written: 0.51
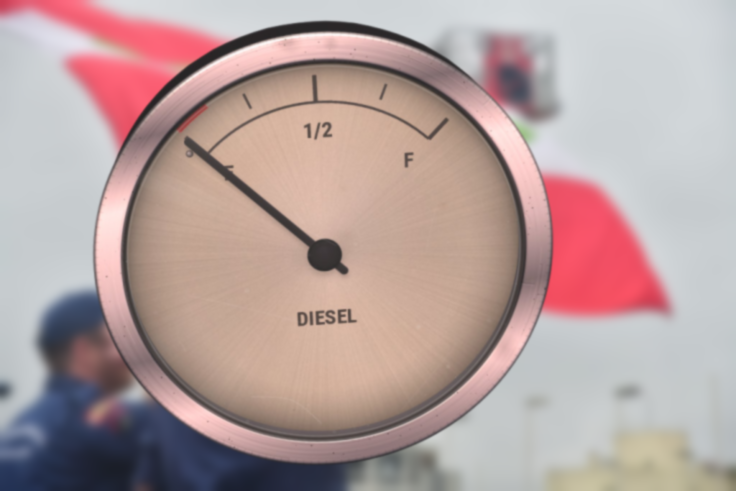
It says 0
